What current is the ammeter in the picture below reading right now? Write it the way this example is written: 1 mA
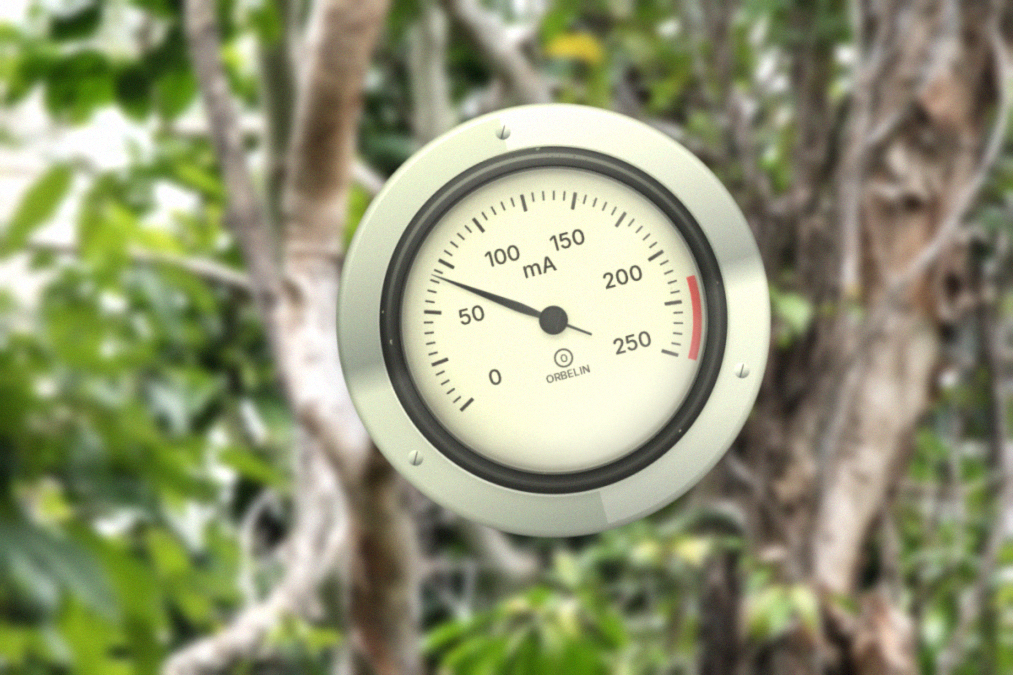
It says 67.5 mA
